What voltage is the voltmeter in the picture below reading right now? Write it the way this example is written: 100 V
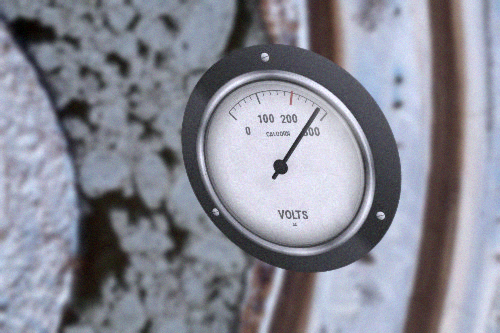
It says 280 V
